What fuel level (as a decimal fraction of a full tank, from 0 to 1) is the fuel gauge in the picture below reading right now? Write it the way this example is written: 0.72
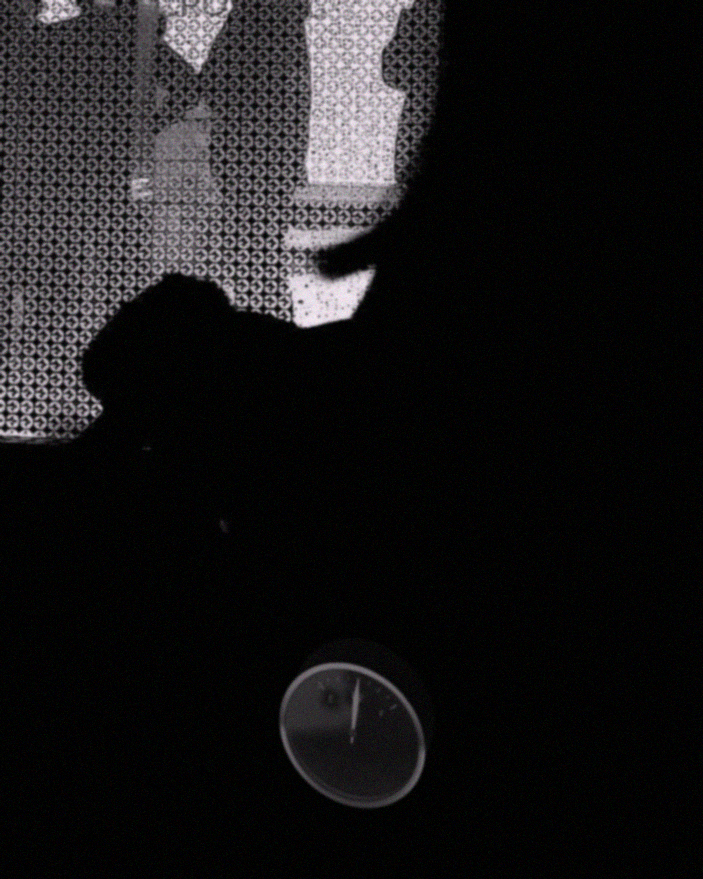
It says 0.5
